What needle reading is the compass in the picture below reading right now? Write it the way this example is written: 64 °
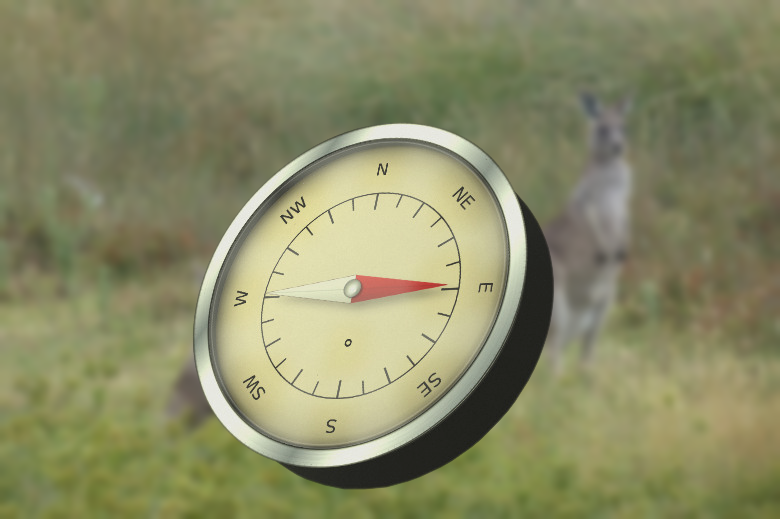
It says 90 °
